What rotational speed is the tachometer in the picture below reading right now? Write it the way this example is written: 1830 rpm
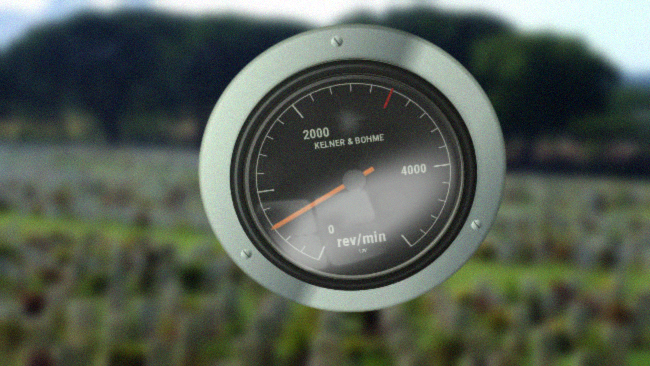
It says 600 rpm
